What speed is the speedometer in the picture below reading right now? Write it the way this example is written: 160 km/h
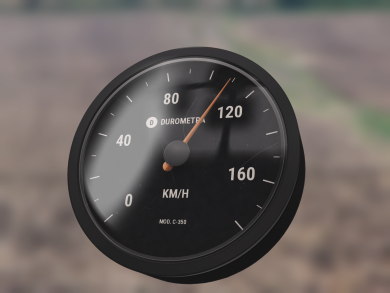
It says 110 km/h
